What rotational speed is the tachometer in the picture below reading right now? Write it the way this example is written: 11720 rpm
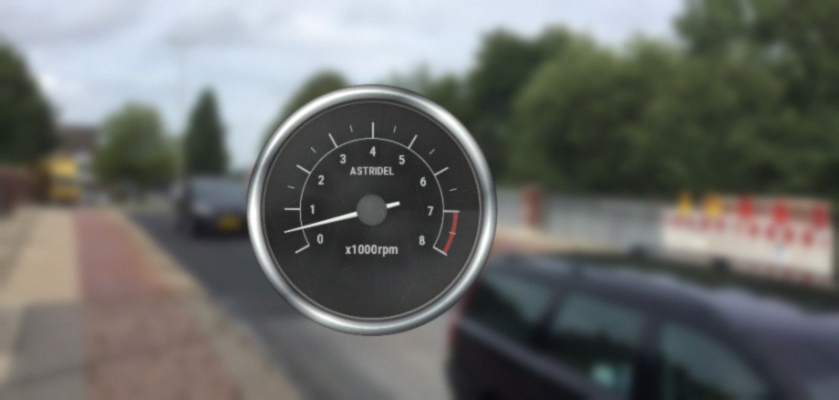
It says 500 rpm
